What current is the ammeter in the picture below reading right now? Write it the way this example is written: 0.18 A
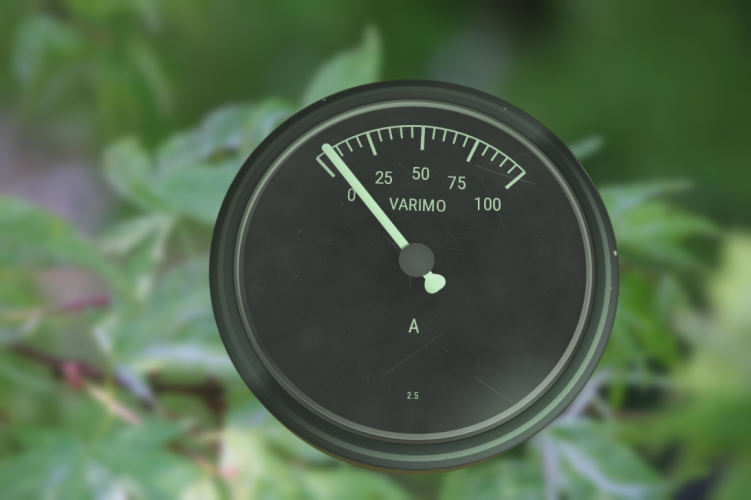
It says 5 A
